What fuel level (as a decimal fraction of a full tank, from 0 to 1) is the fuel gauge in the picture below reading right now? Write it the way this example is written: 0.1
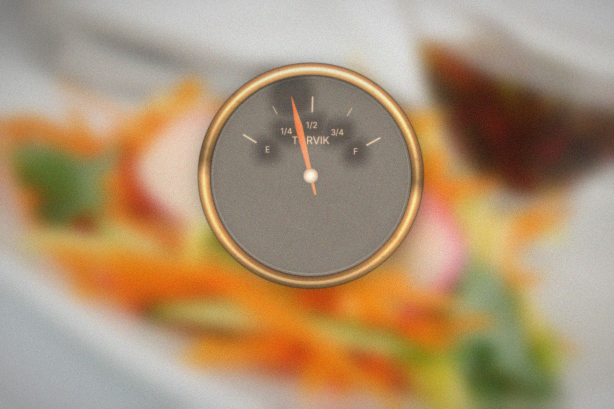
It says 0.375
